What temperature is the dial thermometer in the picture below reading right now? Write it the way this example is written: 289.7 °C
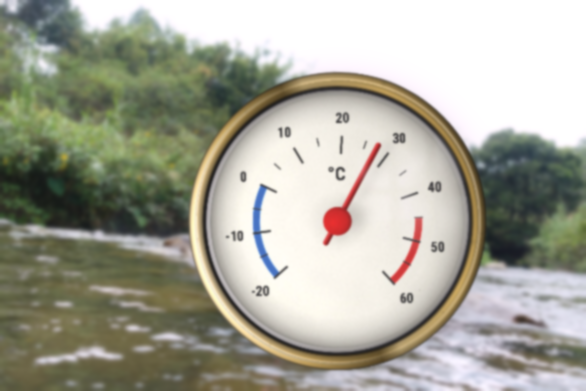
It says 27.5 °C
